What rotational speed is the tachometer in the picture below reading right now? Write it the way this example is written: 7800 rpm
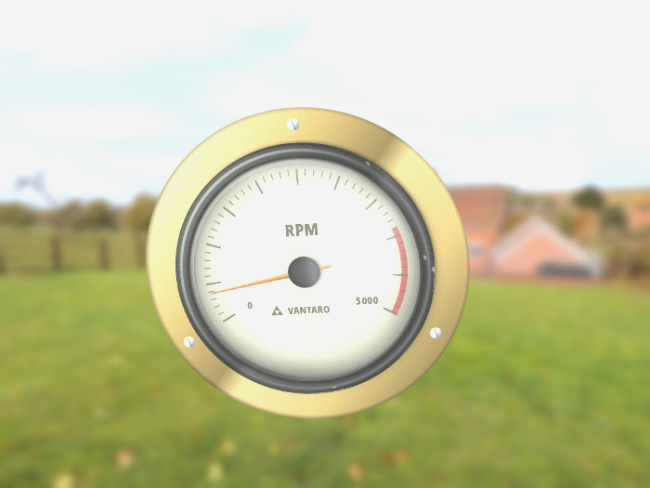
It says 400 rpm
